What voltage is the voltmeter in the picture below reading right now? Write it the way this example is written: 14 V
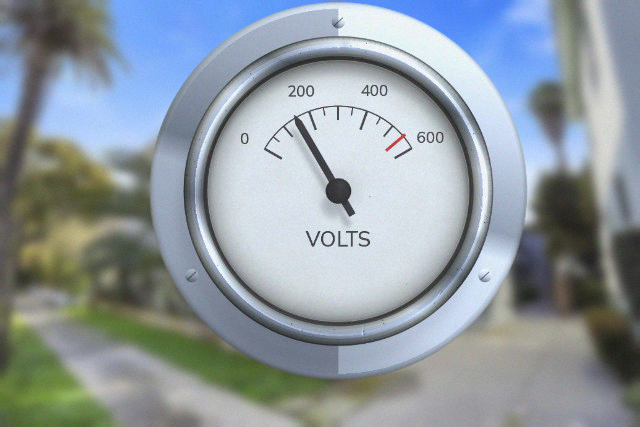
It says 150 V
